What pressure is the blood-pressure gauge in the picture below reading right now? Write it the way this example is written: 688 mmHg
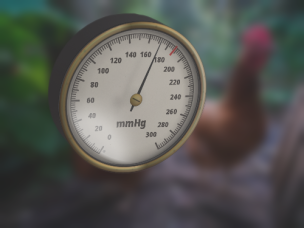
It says 170 mmHg
